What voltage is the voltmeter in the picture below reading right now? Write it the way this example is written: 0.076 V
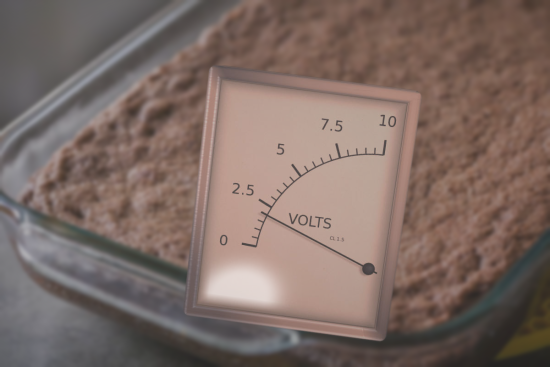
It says 2 V
